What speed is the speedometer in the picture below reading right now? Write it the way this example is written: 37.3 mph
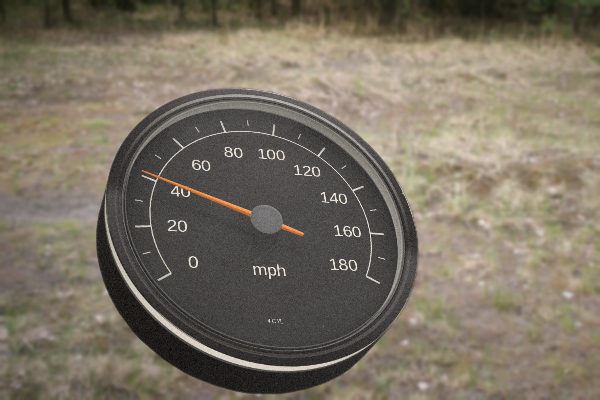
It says 40 mph
